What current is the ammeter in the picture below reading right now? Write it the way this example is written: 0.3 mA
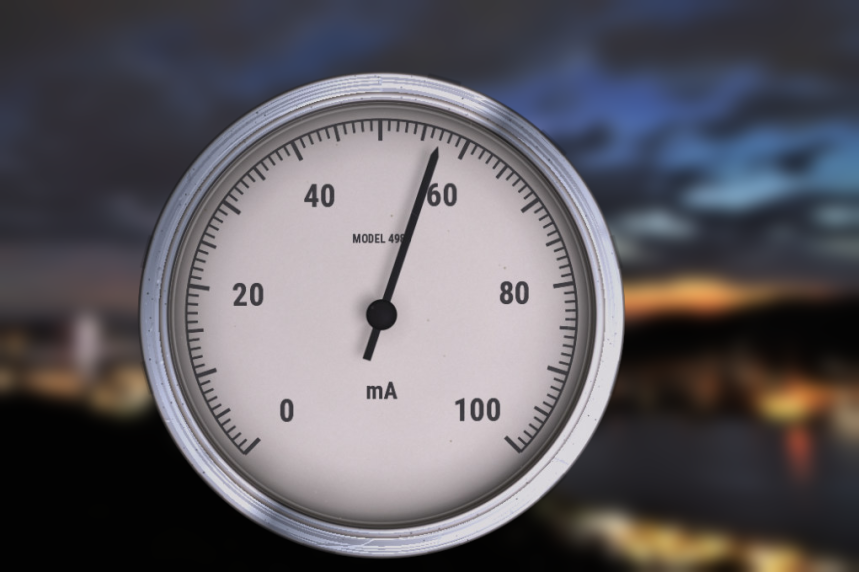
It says 57 mA
